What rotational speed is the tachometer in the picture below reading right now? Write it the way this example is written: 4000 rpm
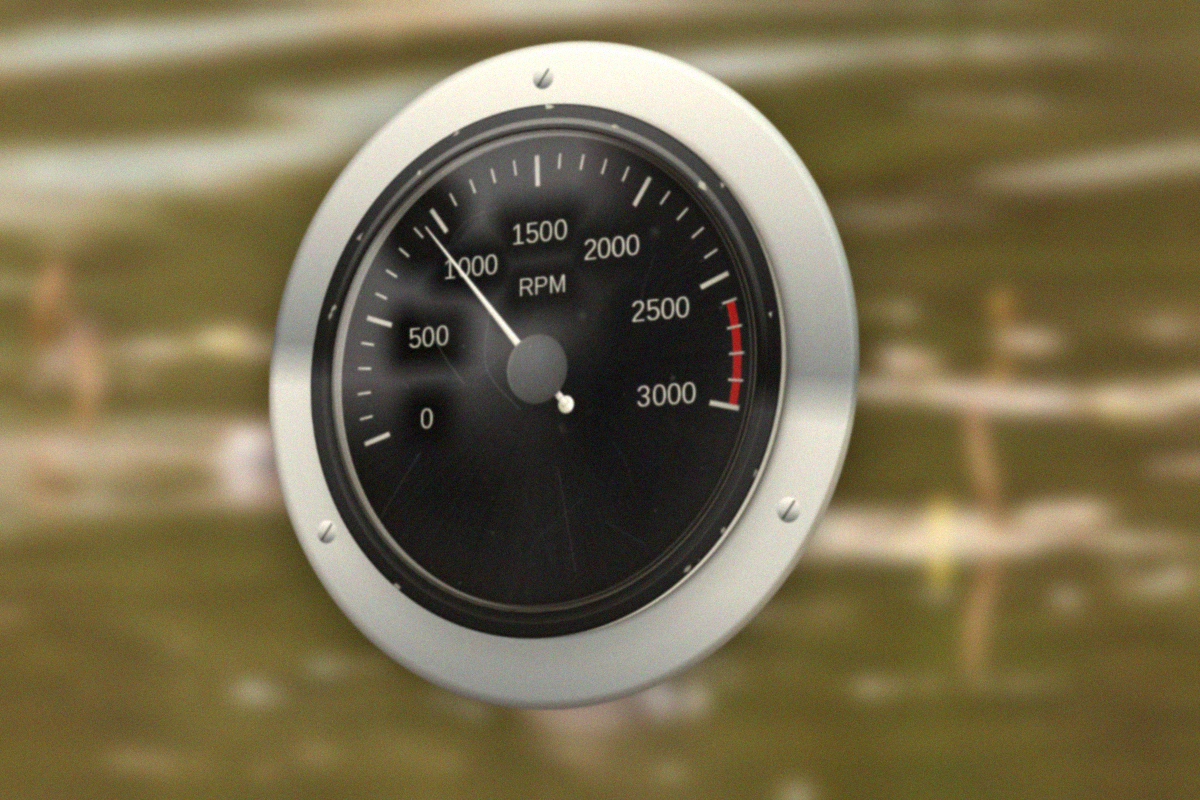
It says 950 rpm
